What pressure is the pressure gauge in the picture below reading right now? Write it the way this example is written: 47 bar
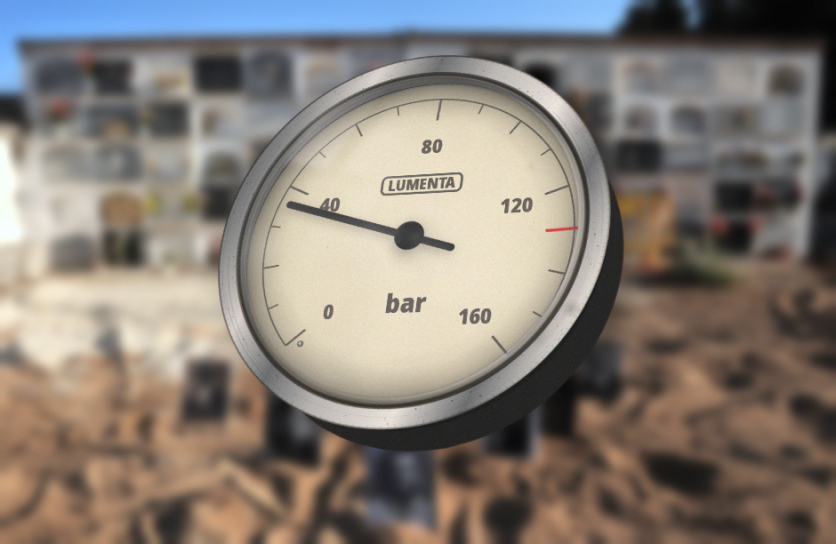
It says 35 bar
